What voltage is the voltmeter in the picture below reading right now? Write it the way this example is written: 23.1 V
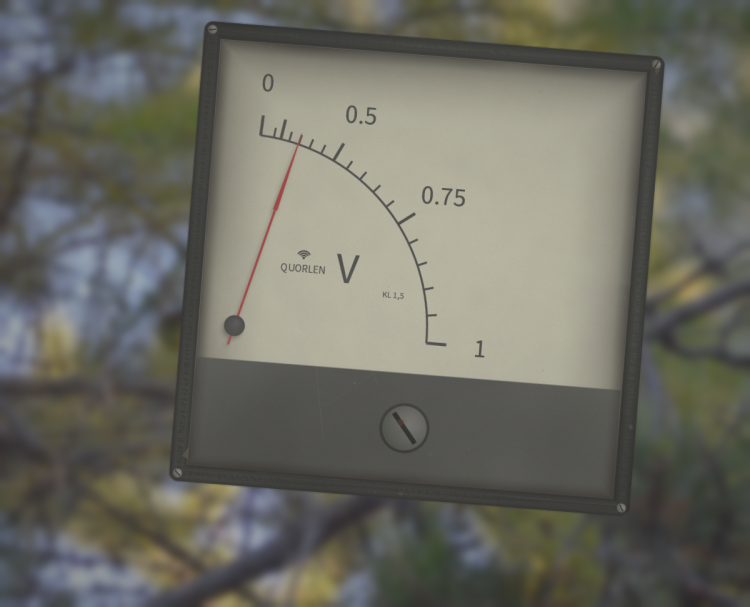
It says 0.35 V
